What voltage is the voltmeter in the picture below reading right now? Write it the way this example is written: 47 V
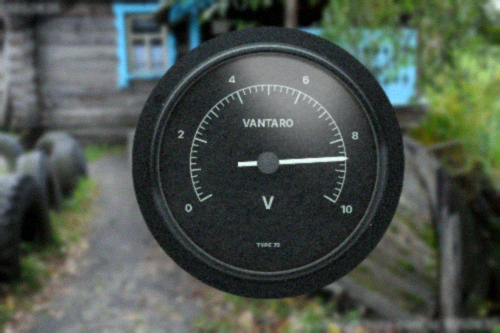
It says 8.6 V
